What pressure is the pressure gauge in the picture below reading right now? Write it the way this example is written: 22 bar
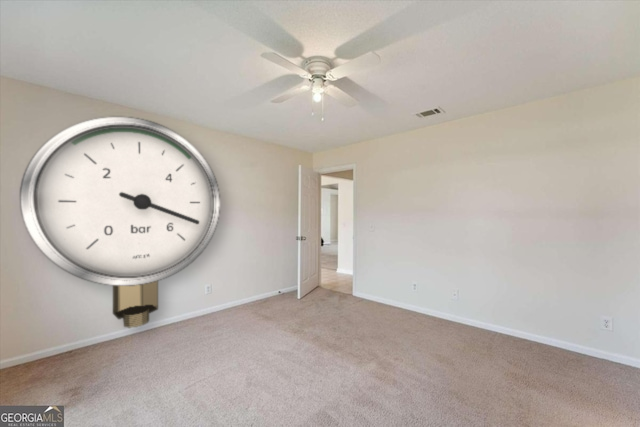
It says 5.5 bar
